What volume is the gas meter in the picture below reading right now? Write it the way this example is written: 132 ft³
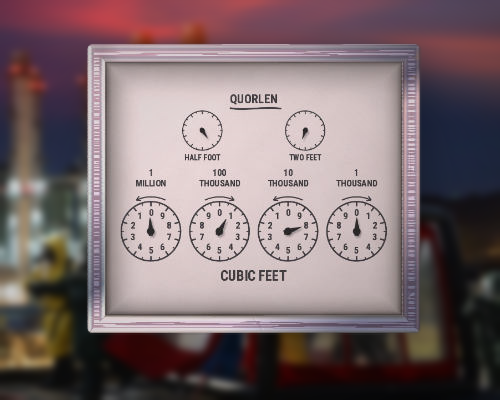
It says 8000 ft³
